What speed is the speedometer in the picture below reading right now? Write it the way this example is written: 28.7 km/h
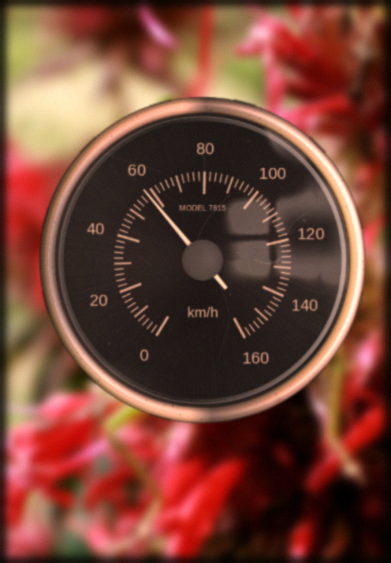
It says 58 km/h
